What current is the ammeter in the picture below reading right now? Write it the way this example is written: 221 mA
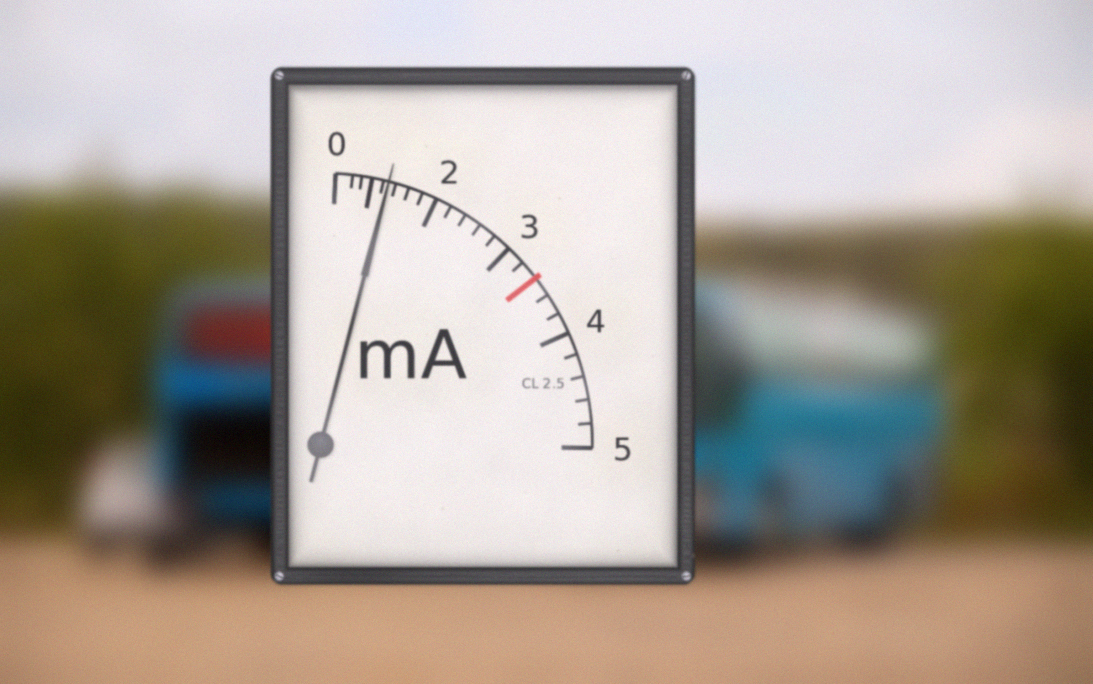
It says 1.3 mA
